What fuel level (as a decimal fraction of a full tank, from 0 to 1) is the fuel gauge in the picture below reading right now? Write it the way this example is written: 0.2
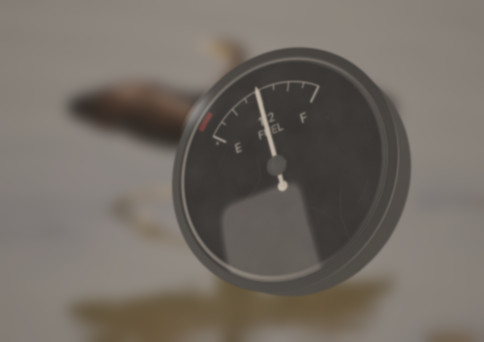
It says 0.5
